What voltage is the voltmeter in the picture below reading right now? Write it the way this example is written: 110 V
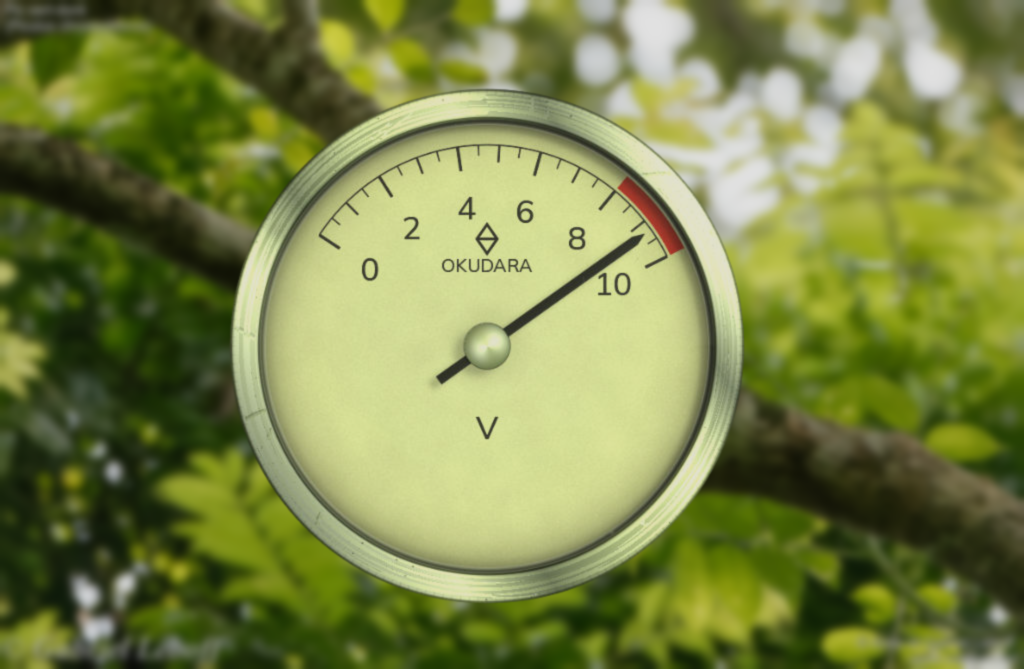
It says 9.25 V
